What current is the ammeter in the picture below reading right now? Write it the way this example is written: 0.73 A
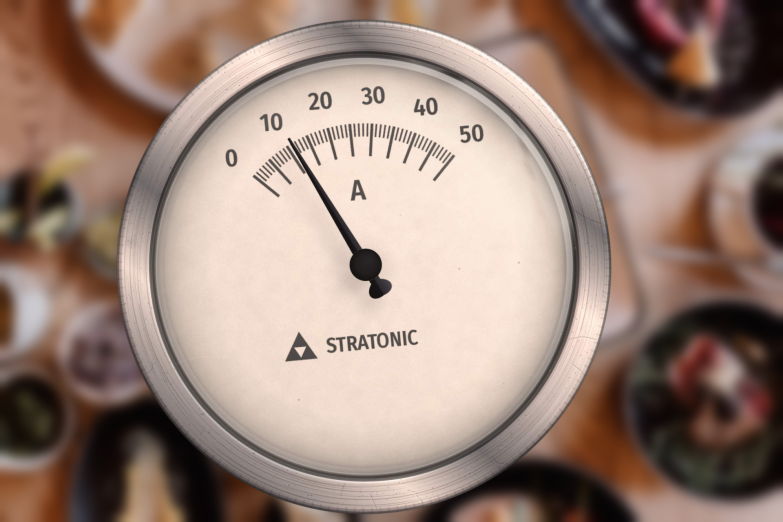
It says 11 A
